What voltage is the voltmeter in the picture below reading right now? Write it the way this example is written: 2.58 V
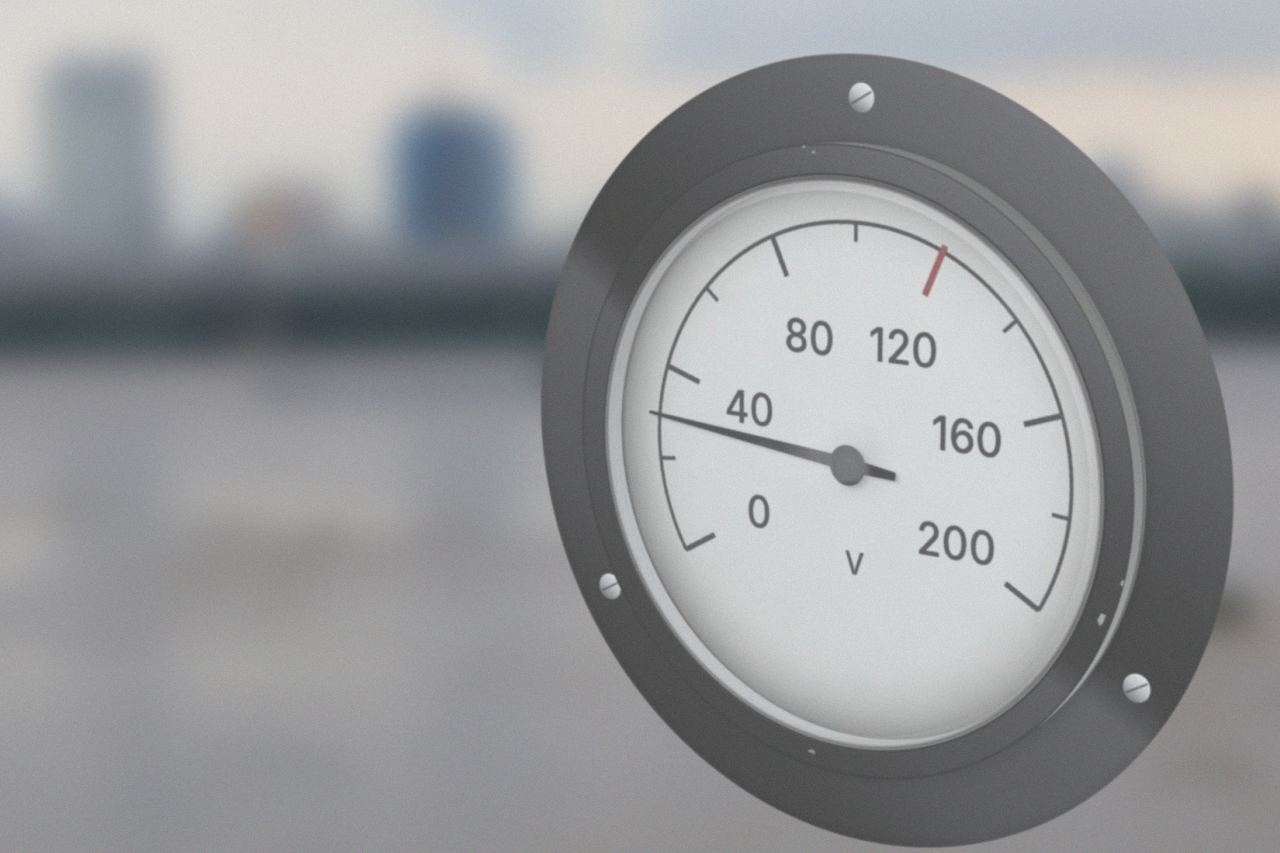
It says 30 V
